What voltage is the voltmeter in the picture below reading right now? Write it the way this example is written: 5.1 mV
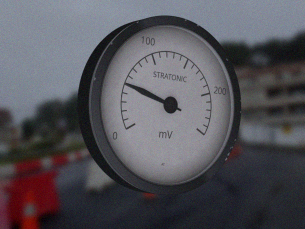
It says 50 mV
